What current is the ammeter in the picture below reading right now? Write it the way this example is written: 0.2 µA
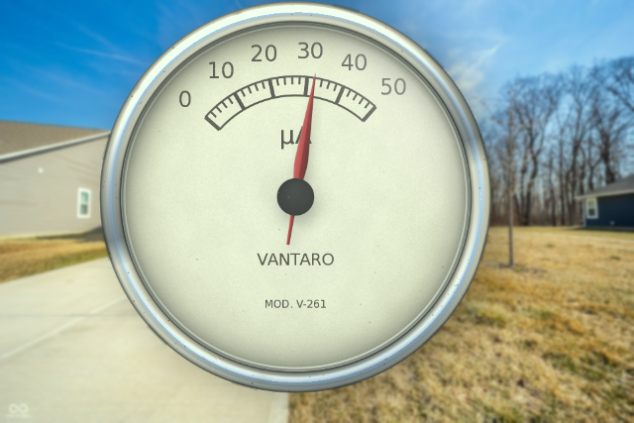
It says 32 µA
